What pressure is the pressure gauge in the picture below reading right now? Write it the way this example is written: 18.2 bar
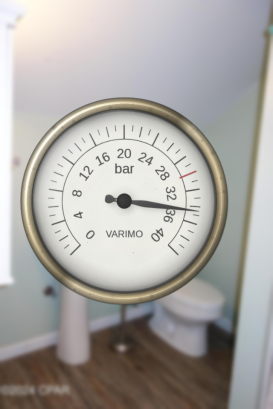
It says 34.5 bar
